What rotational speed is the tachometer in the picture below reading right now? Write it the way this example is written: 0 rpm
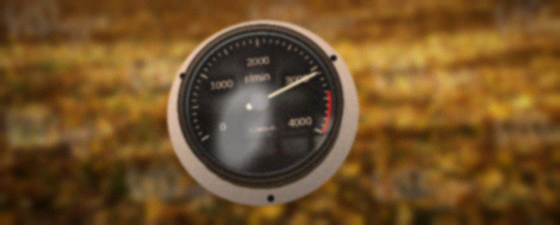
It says 3100 rpm
